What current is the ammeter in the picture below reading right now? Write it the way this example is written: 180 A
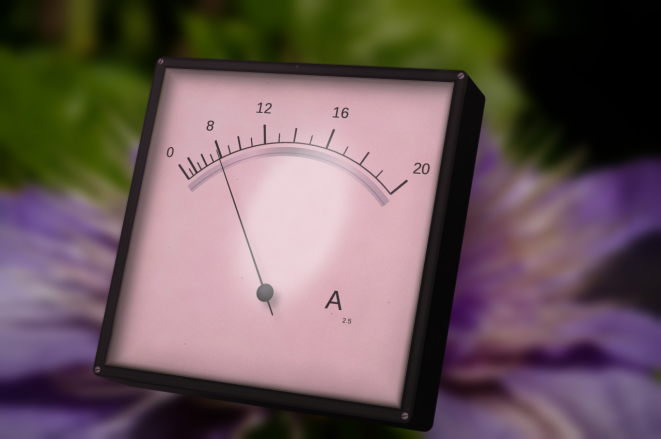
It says 8 A
